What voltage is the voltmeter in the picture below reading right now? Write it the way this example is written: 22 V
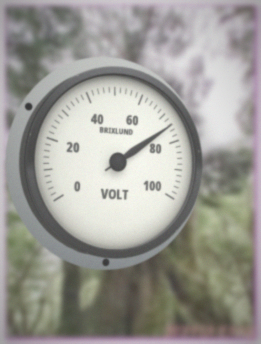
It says 74 V
